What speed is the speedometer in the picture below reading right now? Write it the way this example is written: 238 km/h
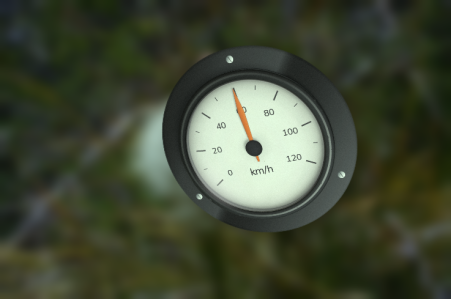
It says 60 km/h
